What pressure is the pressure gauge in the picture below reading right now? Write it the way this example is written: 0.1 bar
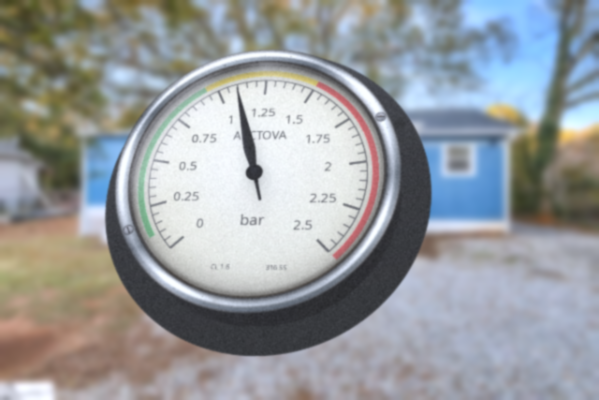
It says 1.1 bar
